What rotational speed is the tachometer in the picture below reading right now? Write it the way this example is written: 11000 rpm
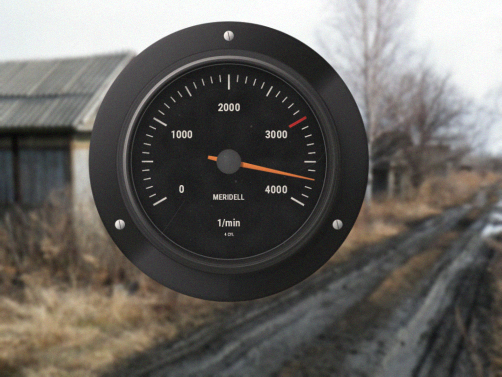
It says 3700 rpm
